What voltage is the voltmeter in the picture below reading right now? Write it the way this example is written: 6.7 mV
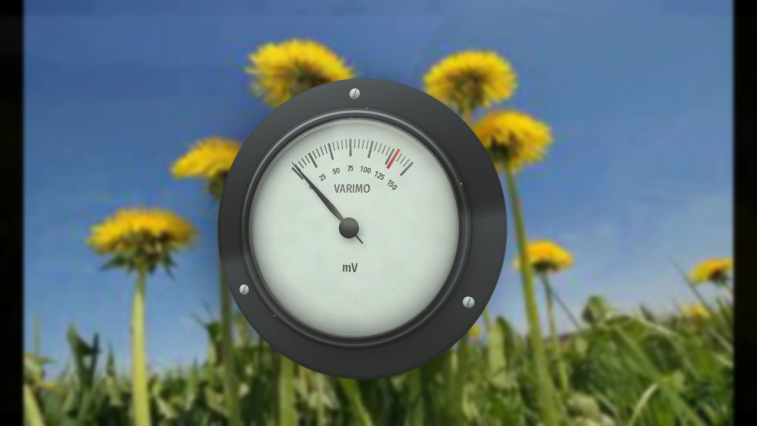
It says 5 mV
